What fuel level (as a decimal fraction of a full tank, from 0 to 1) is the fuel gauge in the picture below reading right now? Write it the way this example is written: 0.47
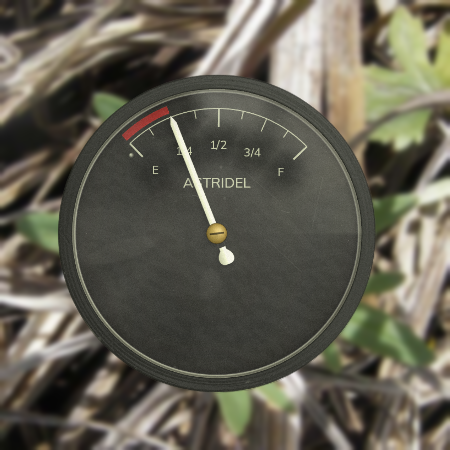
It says 0.25
